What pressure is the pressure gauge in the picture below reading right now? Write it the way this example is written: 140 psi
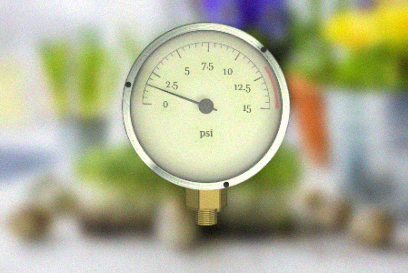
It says 1.5 psi
